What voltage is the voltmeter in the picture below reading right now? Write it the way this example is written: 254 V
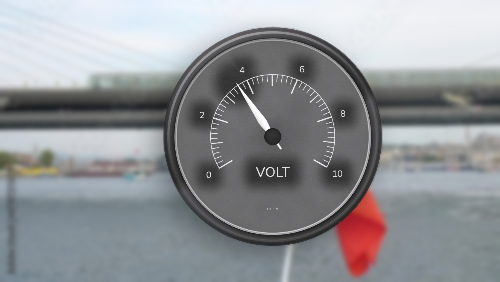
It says 3.6 V
